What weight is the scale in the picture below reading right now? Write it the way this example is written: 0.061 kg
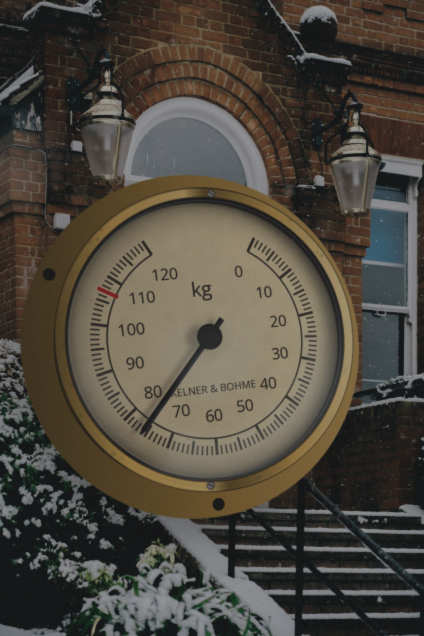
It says 76 kg
